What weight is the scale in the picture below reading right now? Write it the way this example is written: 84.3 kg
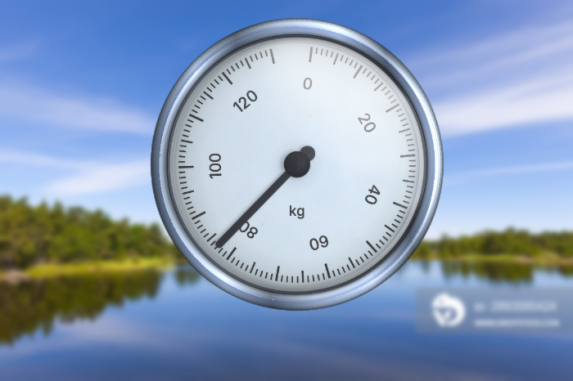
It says 83 kg
